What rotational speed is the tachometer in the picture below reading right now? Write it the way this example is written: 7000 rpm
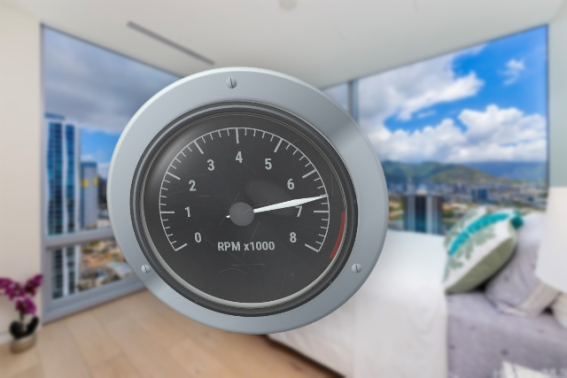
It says 6600 rpm
